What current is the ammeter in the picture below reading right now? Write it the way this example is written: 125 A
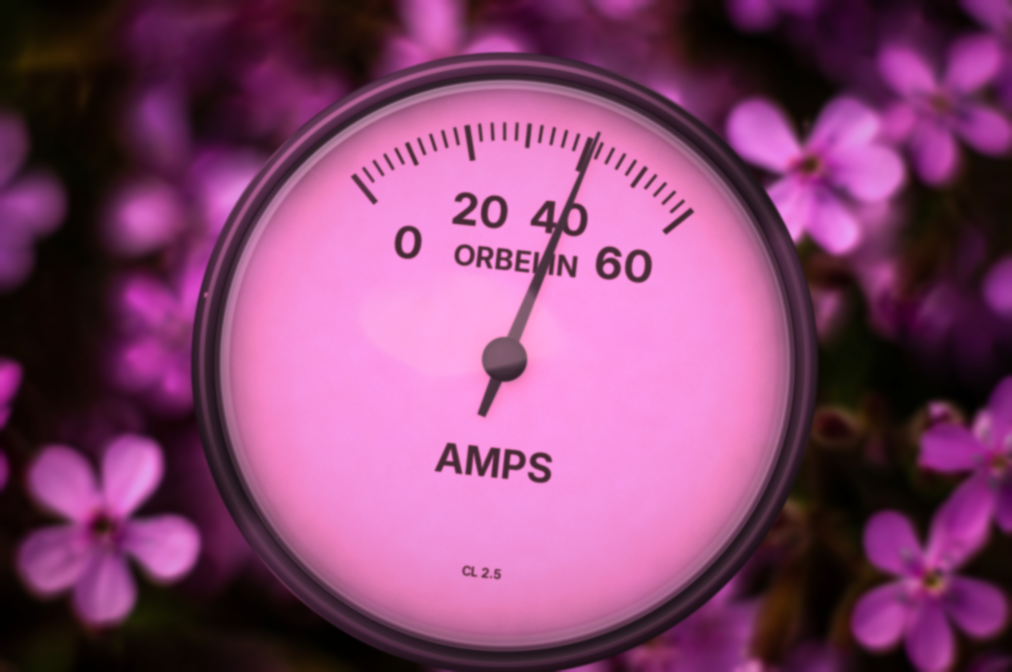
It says 41 A
